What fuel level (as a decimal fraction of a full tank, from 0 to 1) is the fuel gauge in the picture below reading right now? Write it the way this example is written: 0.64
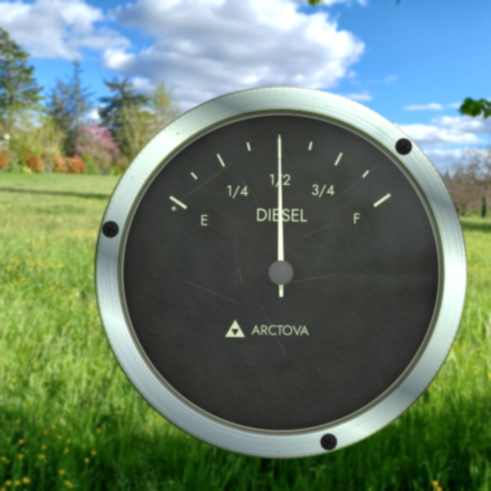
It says 0.5
